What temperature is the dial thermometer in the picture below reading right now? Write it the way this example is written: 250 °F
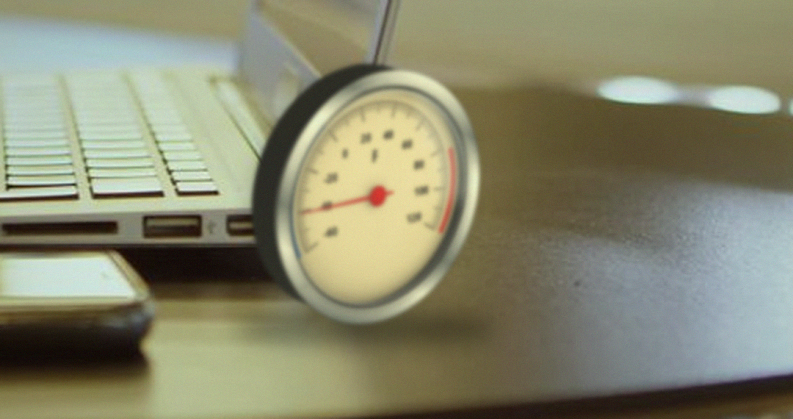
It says -40 °F
